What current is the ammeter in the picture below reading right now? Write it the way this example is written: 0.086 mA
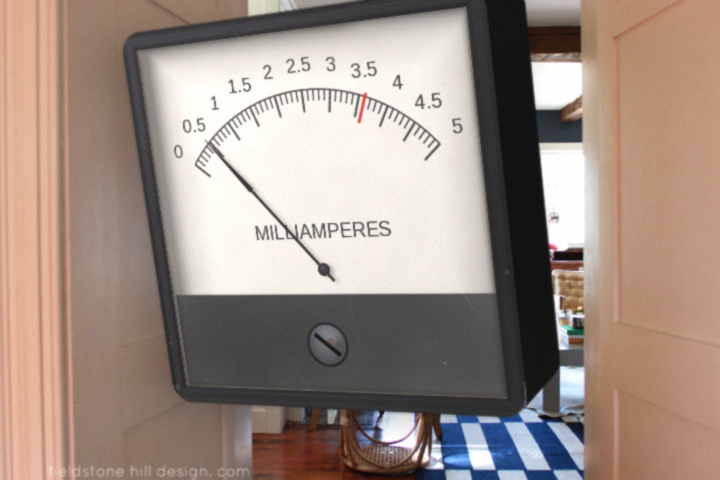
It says 0.5 mA
